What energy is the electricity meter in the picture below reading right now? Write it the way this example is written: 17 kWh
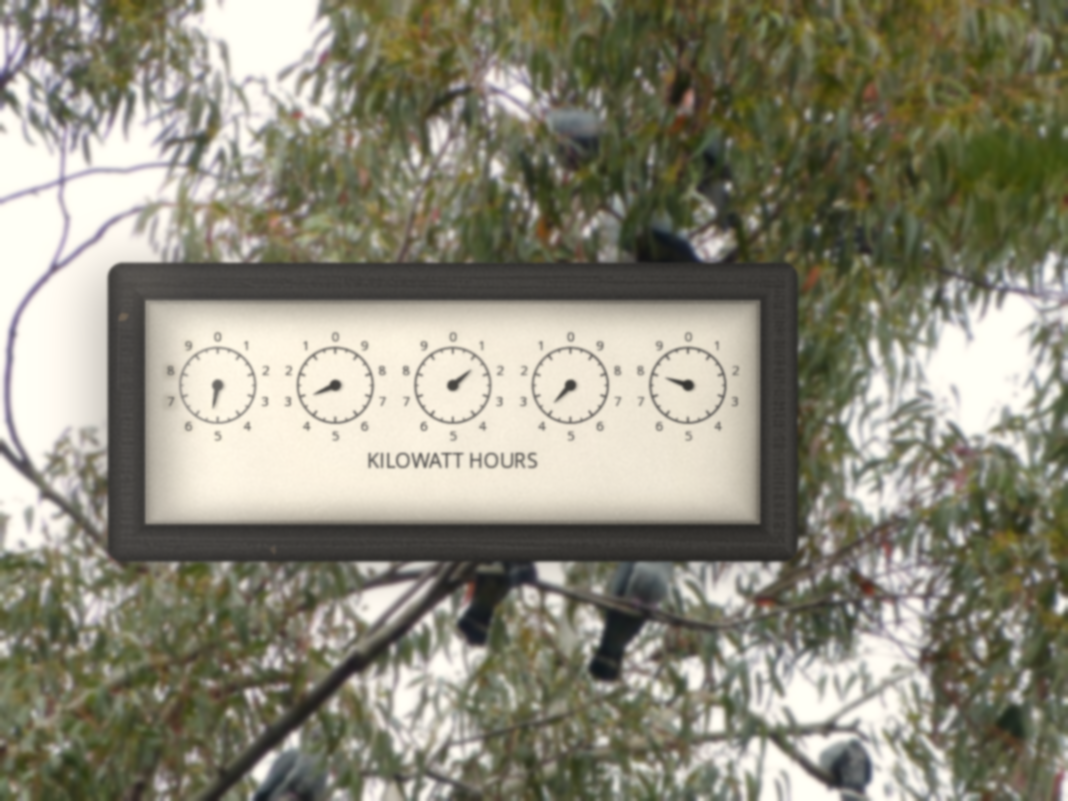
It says 53138 kWh
